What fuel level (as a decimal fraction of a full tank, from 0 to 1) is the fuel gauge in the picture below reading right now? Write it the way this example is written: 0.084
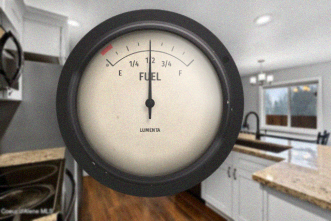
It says 0.5
